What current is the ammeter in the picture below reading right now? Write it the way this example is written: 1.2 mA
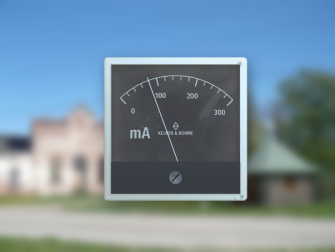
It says 80 mA
